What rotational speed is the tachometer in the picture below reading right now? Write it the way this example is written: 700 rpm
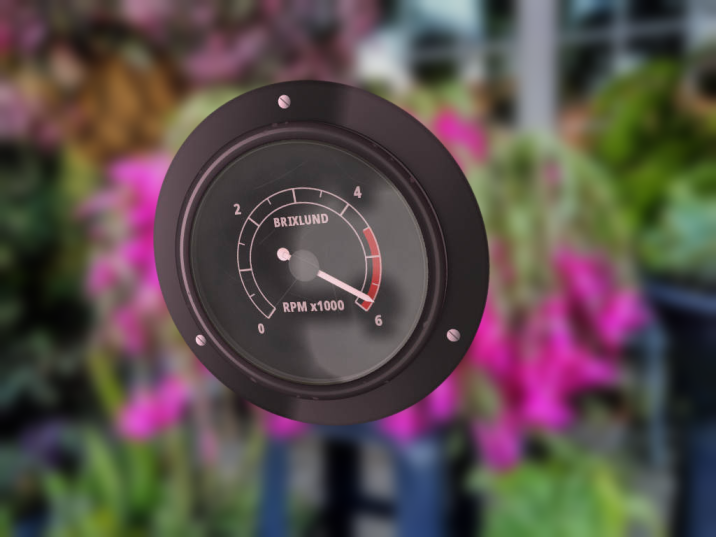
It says 5750 rpm
